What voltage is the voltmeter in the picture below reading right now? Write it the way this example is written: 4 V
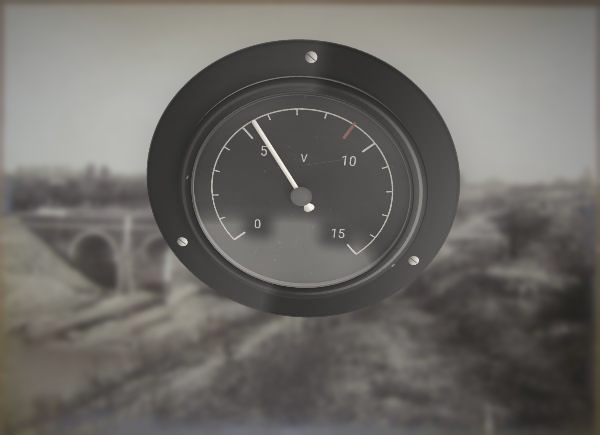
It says 5.5 V
